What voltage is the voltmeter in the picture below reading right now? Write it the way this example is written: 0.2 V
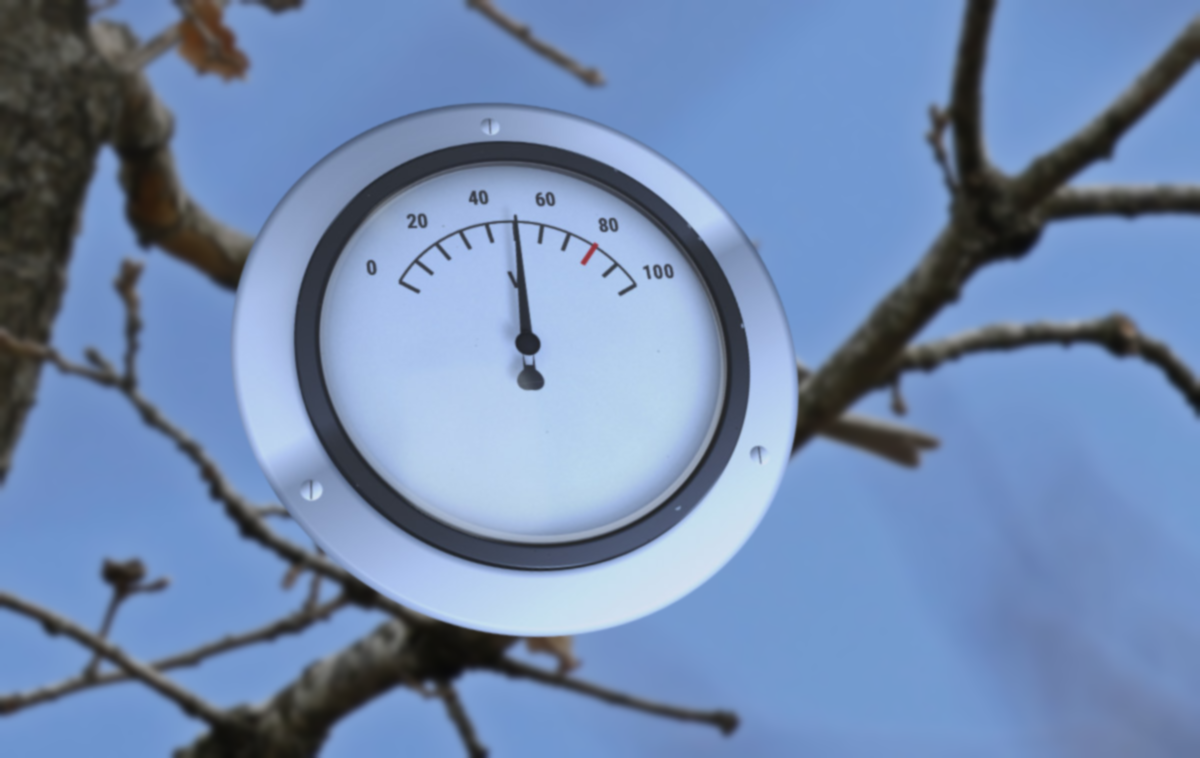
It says 50 V
